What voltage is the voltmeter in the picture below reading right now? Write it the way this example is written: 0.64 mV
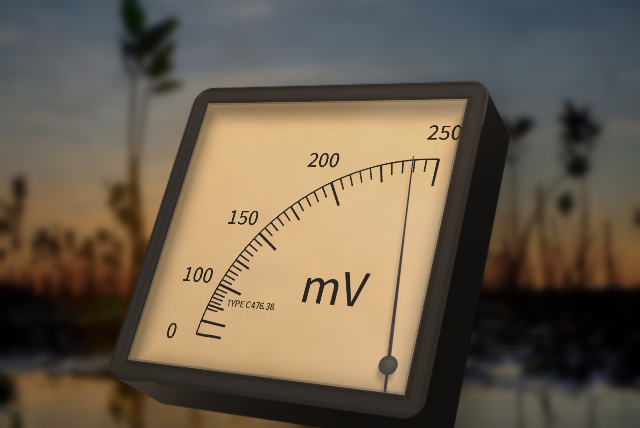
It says 240 mV
